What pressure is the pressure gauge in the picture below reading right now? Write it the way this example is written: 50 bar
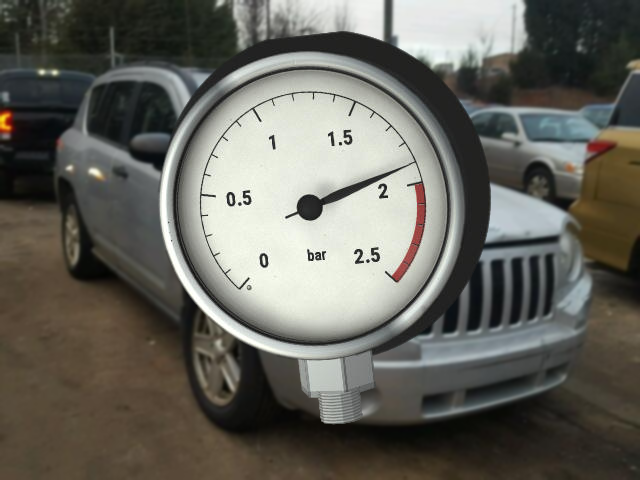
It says 1.9 bar
